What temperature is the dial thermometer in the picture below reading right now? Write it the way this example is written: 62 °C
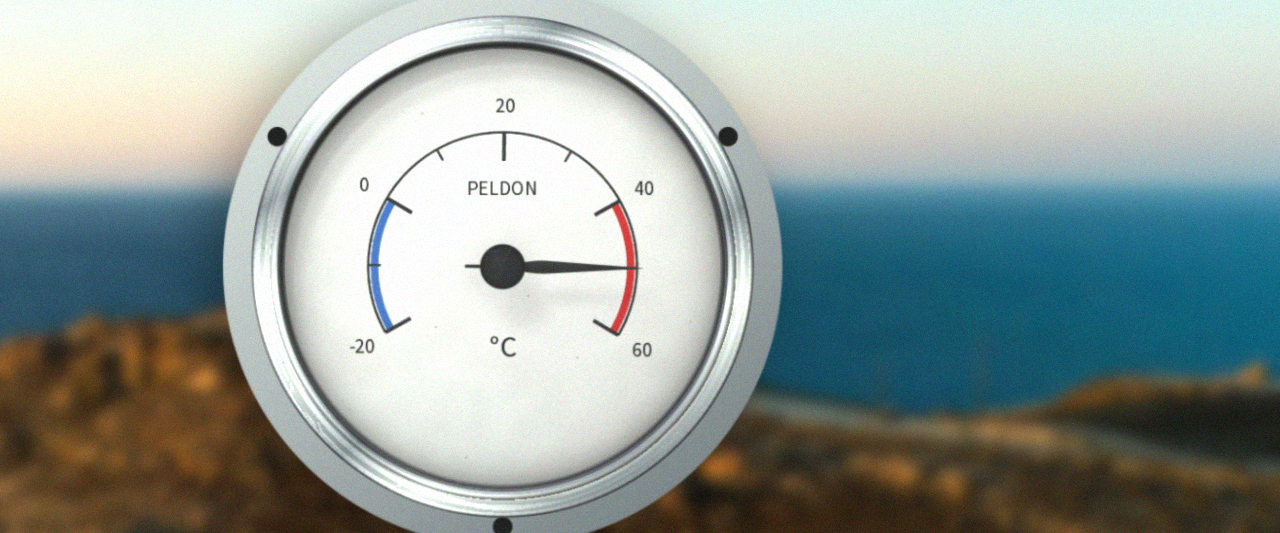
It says 50 °C
